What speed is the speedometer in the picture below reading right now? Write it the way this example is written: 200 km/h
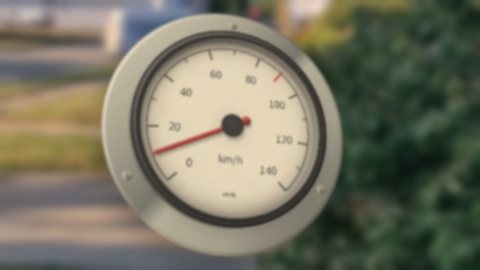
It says 10 km/h
